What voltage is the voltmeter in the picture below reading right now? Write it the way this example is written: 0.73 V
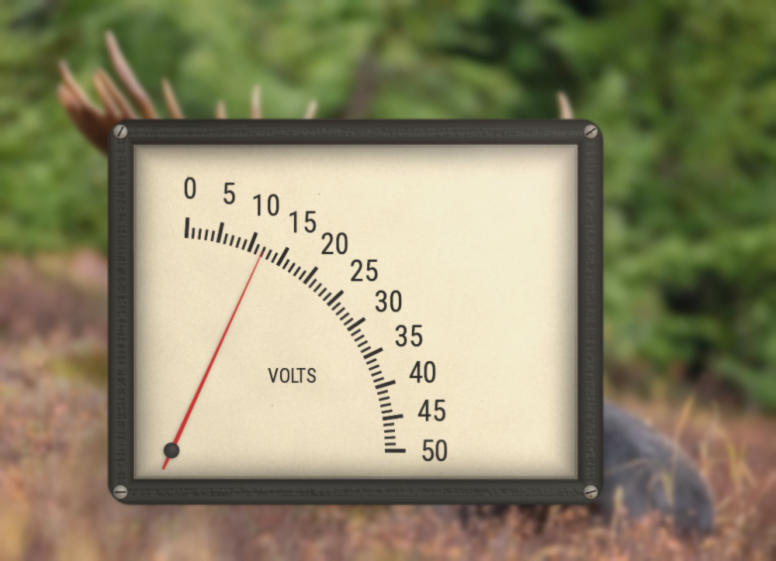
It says 12 V
